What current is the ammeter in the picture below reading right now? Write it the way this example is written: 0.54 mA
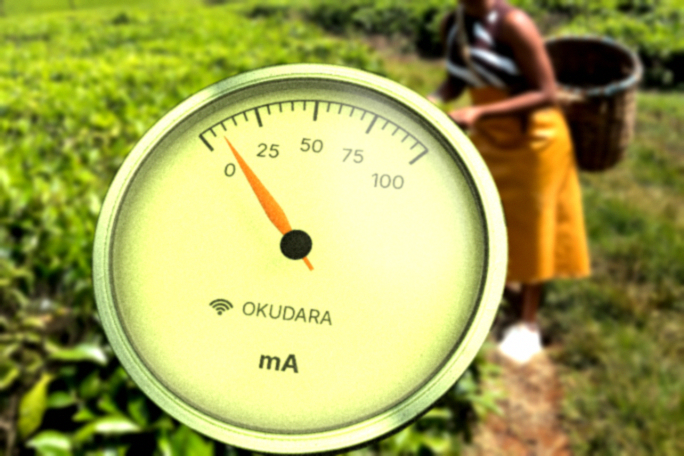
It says 7.5 mA
